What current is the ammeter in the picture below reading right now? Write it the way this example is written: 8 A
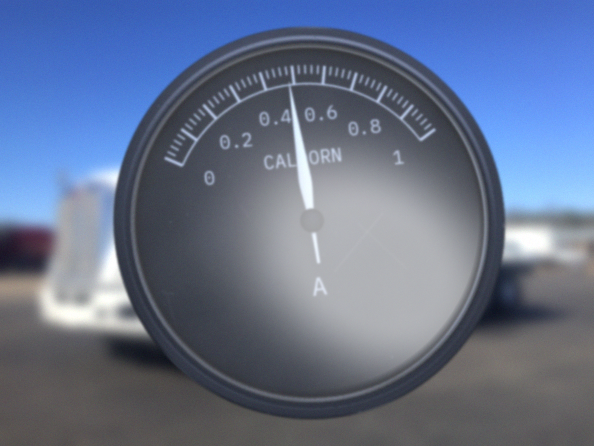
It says 0.48 A
